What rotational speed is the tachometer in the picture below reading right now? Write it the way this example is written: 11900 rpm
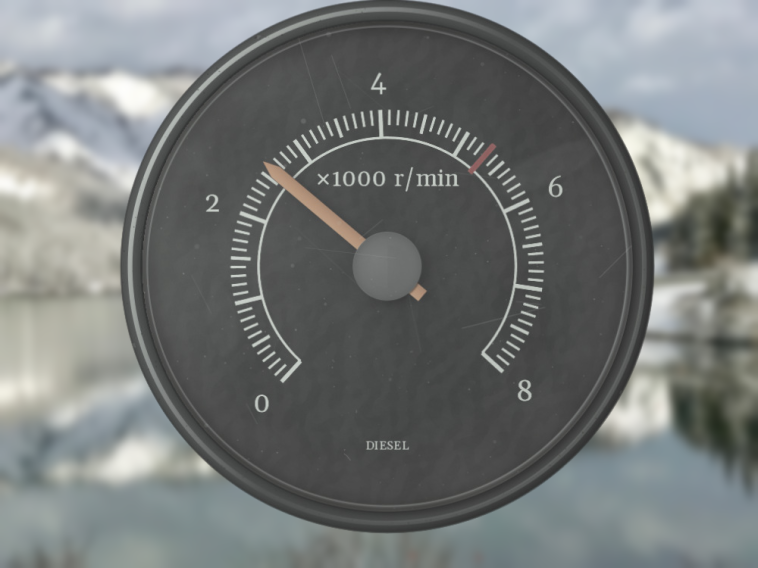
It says 2600 rpm
